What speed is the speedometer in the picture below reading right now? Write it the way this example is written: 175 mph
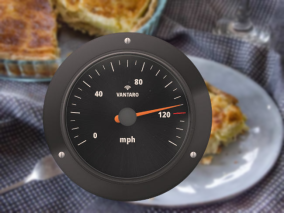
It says 115 mph
